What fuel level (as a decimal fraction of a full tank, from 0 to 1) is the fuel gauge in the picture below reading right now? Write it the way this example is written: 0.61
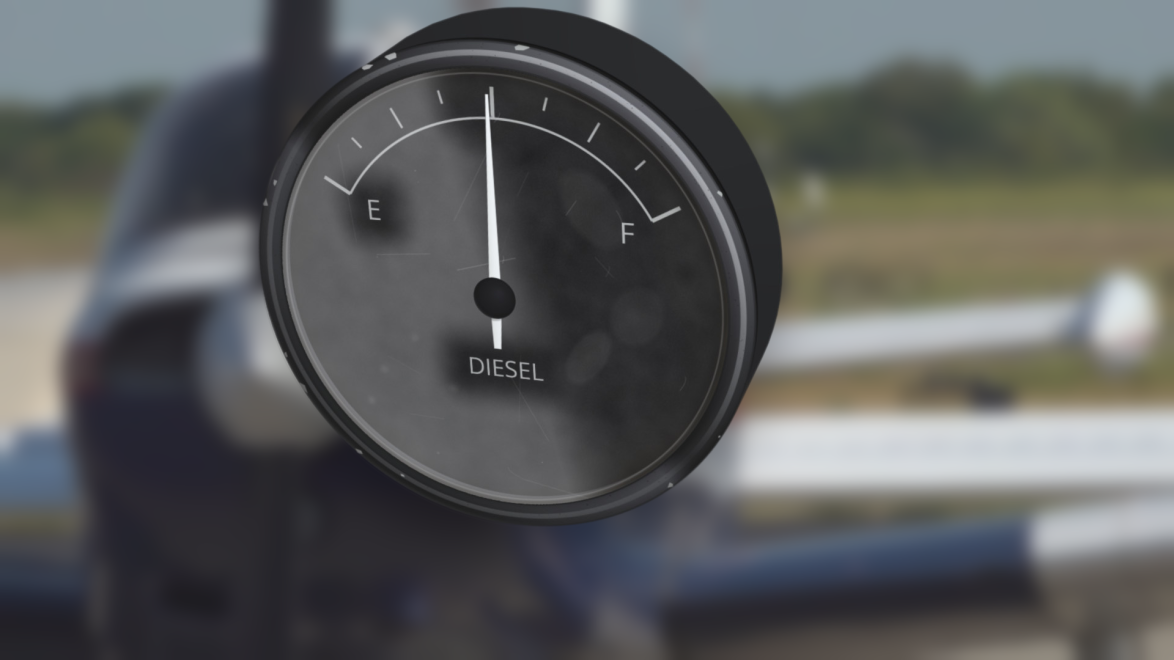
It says 0.5
